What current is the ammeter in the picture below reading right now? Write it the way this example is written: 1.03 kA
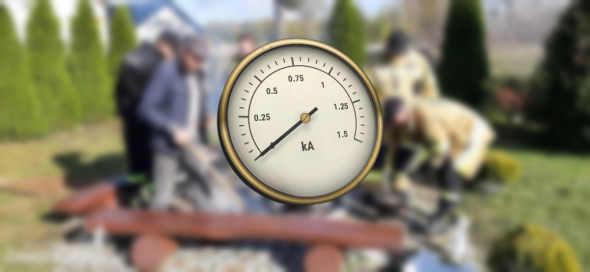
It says 0 kA
